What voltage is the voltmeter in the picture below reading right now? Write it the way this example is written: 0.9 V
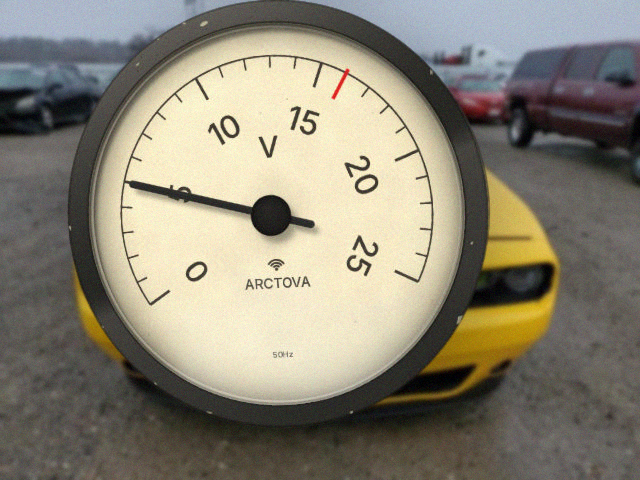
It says 5 V
